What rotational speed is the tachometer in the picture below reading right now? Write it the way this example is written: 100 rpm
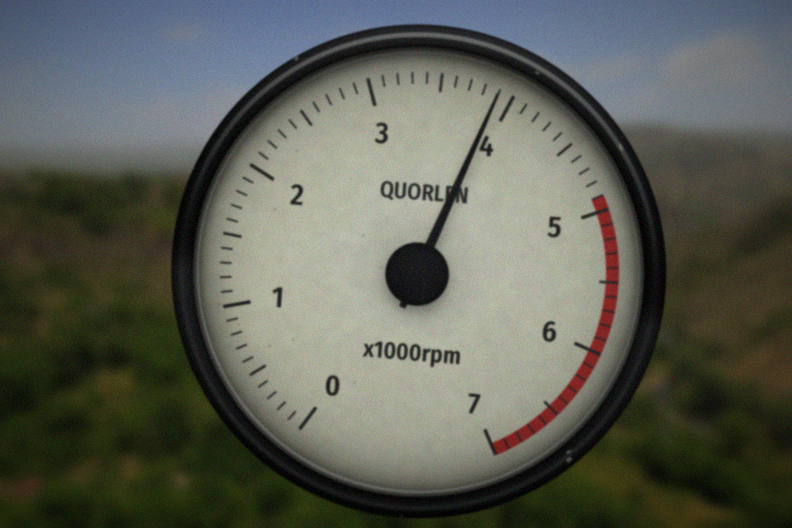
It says 3900 rpm
